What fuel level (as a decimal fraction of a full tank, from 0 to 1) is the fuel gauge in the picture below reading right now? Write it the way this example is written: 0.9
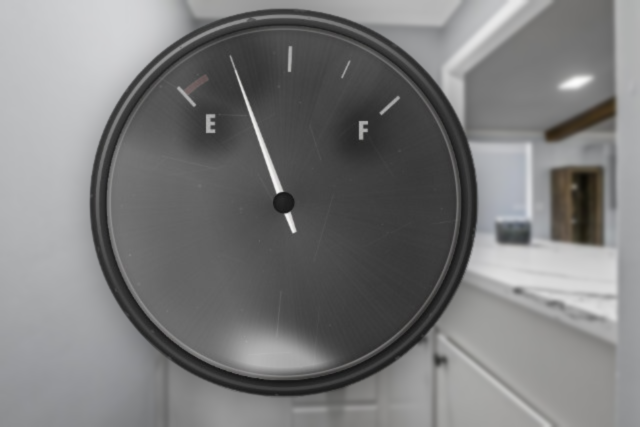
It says 0.25
